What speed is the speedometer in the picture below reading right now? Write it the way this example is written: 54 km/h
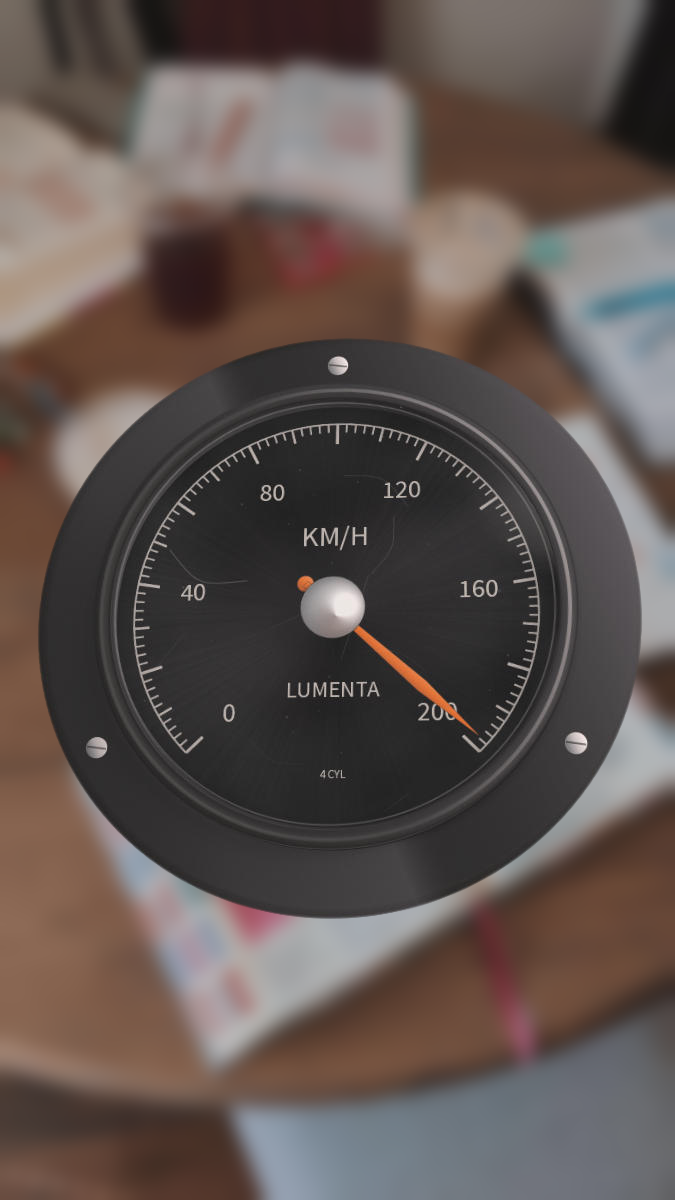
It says 198 km/h
